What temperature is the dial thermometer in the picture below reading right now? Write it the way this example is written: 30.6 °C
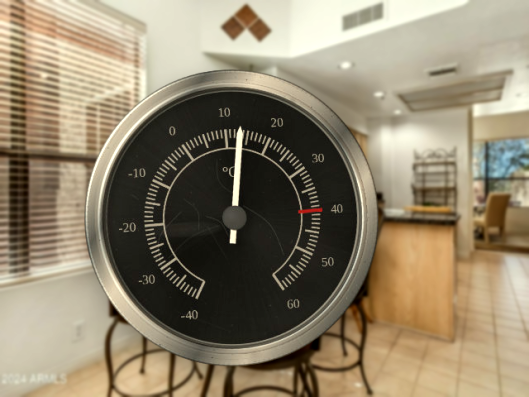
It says 13 °C
